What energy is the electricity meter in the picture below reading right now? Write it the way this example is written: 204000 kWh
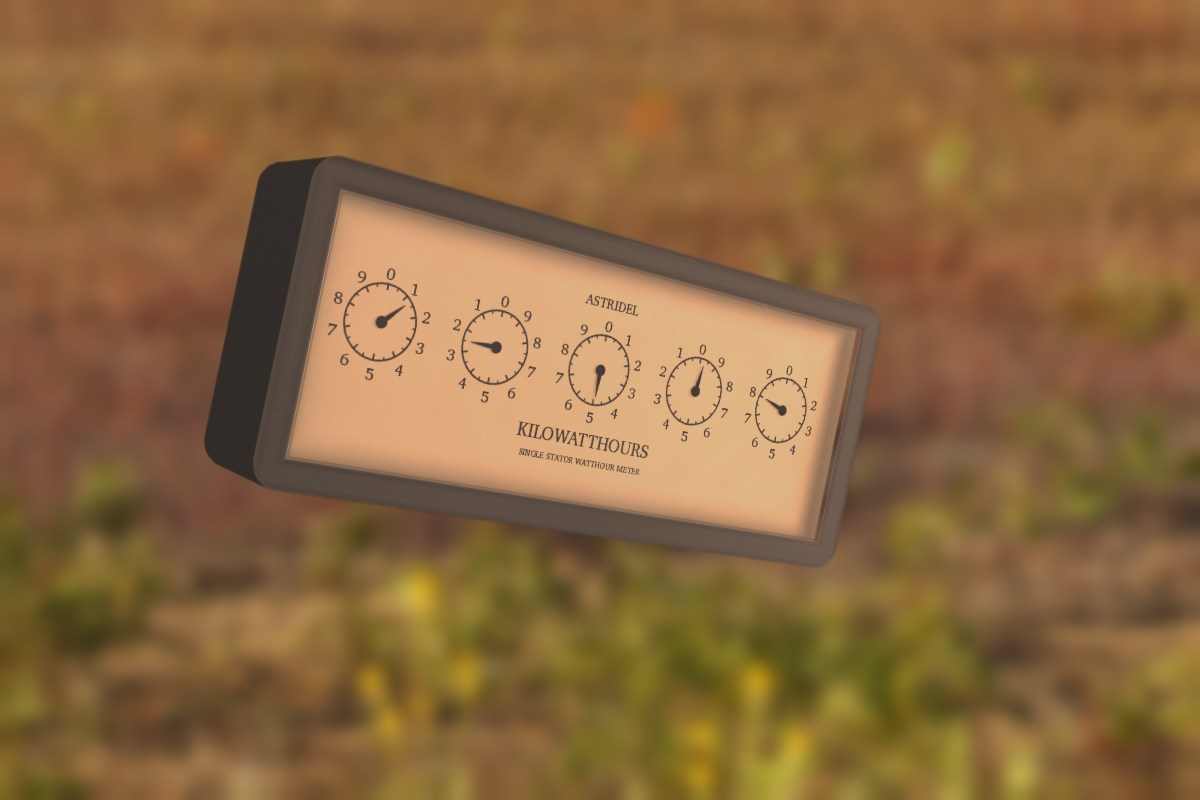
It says 12498 kWh
